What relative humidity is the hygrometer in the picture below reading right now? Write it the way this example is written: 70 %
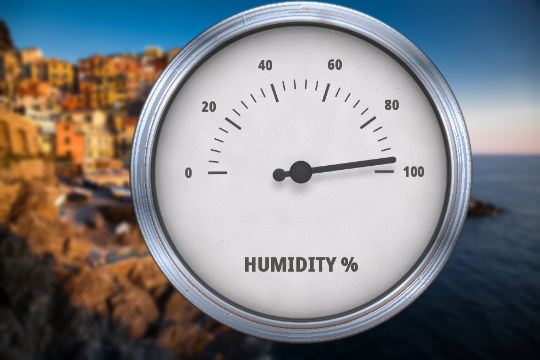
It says 96 %
